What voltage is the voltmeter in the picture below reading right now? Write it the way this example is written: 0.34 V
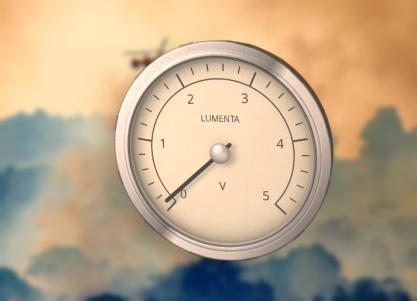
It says 0.1 V
